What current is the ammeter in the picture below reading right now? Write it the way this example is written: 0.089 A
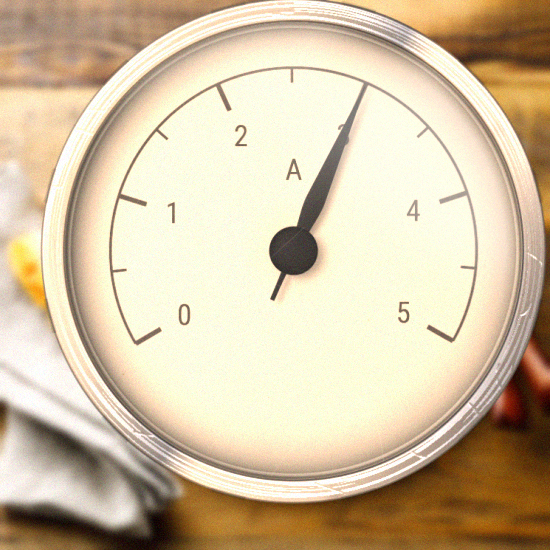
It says 3 A
